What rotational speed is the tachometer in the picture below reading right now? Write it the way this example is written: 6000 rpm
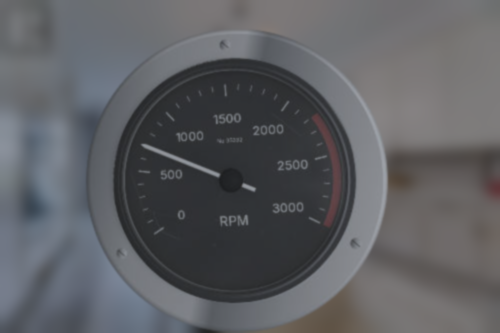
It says 700 rpm
